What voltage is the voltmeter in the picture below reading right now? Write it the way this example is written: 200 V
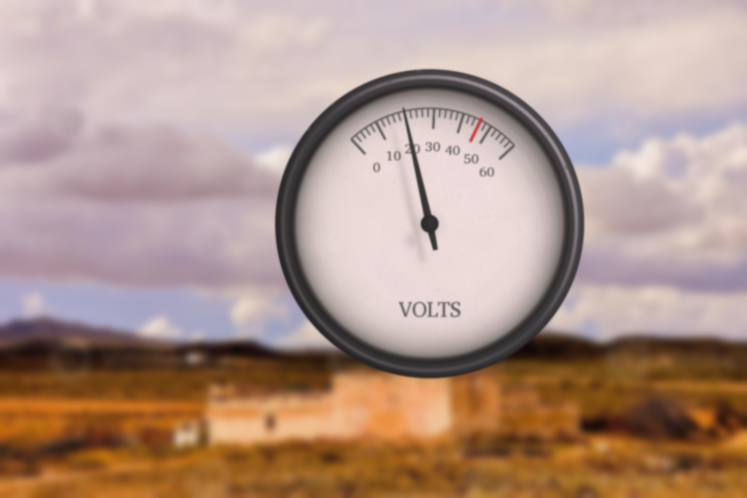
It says 20 V
